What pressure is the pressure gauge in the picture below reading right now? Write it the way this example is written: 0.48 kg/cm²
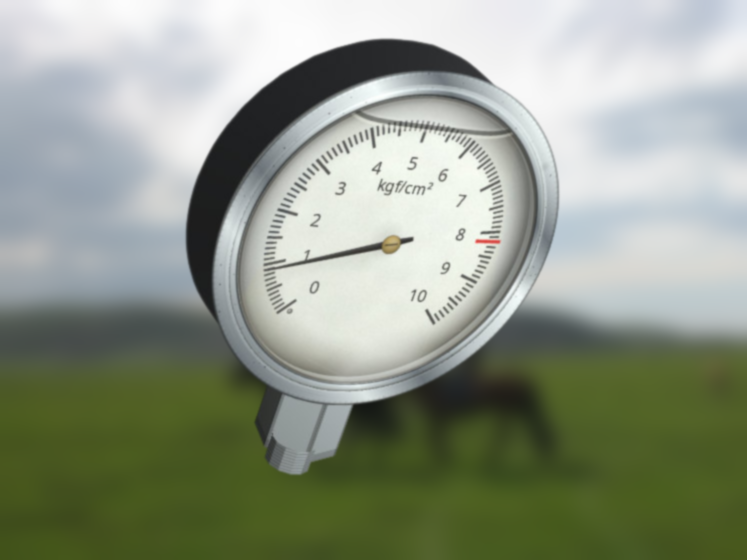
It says 1 kg/cm²
